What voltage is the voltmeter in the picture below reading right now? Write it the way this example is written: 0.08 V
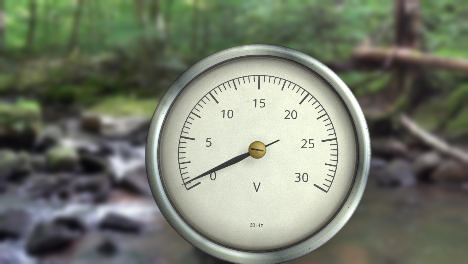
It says 0.5 V
